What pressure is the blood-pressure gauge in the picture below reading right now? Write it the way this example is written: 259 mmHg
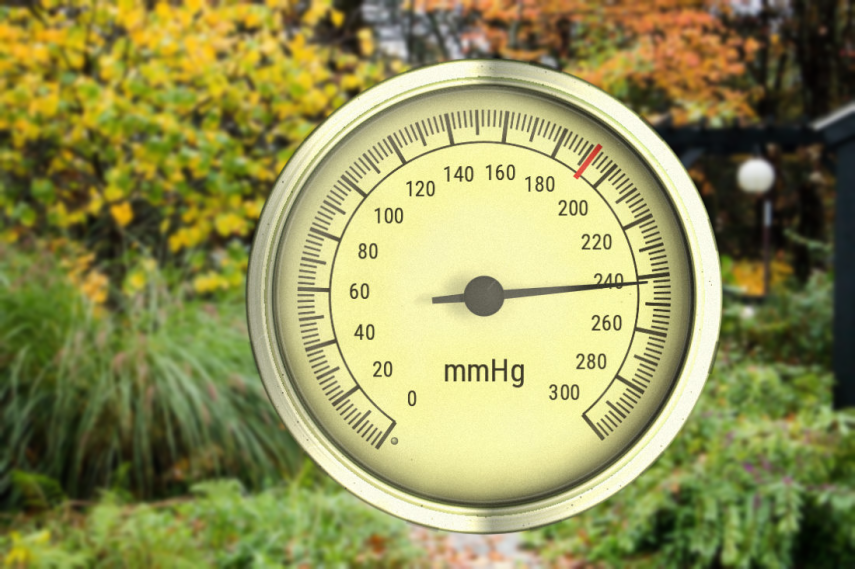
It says 242 mmHg
